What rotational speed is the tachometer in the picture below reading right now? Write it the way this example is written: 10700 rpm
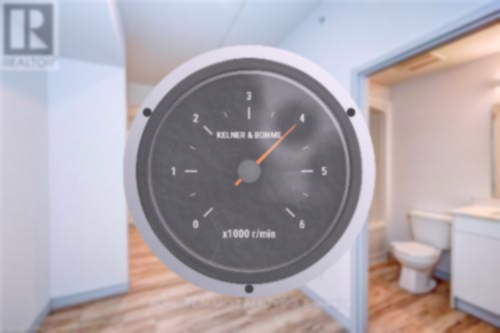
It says 4000 rpm
